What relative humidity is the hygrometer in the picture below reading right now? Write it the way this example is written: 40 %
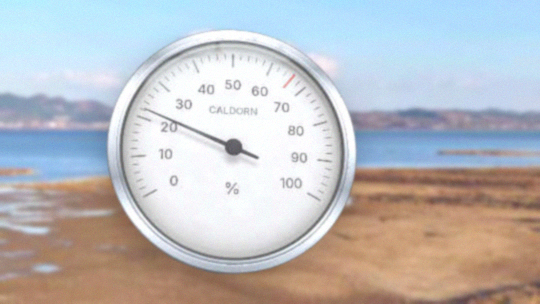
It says 22 %
